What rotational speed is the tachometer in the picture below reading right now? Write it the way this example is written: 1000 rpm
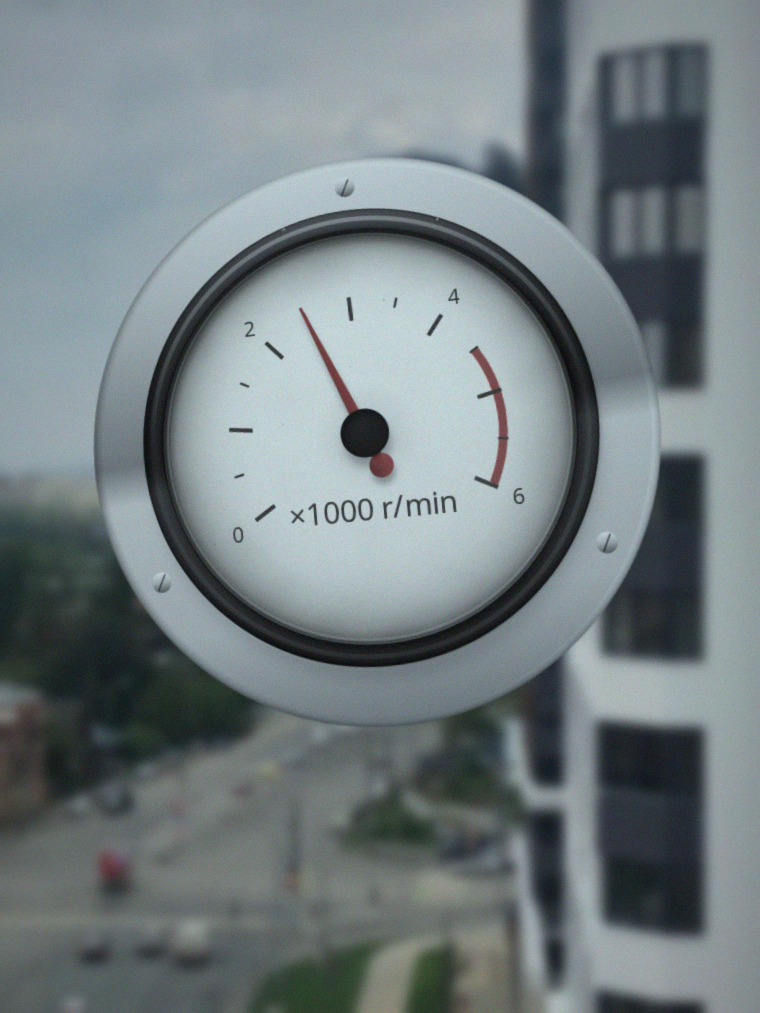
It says 2500 rpm
